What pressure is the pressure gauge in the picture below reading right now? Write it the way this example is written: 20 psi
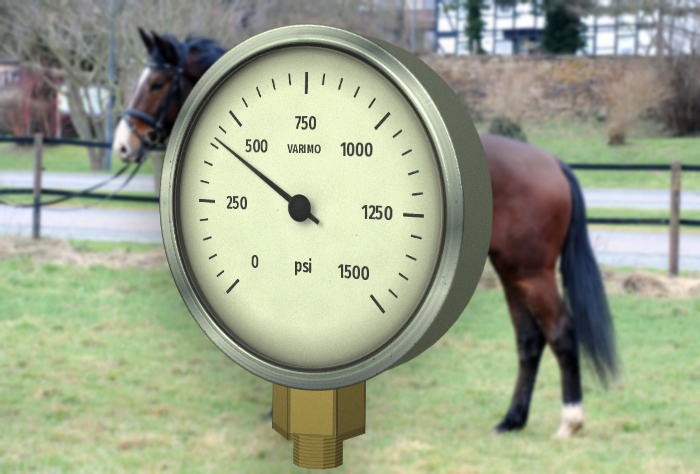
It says 425 psi
